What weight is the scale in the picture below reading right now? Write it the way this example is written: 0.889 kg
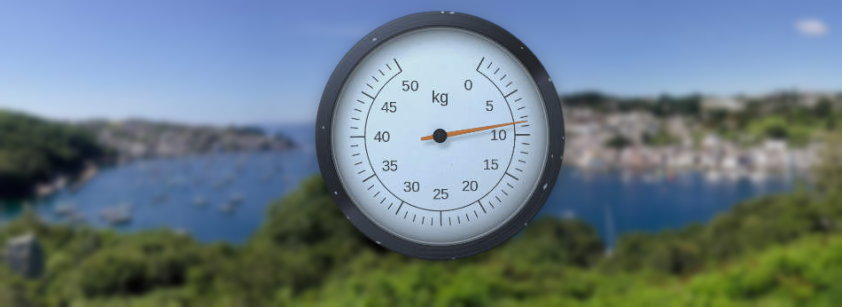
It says 8.5 kg
